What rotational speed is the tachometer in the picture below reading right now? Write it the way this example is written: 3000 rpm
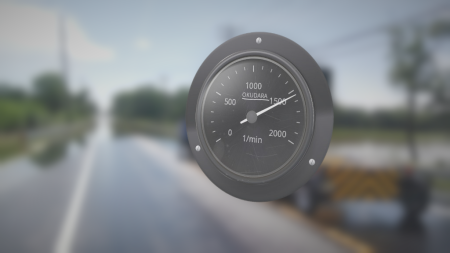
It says 1550 rpm
